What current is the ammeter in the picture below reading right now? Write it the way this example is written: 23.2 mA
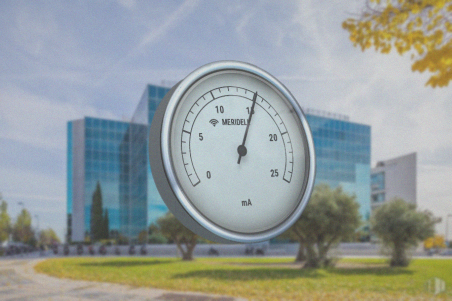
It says 15 mA
